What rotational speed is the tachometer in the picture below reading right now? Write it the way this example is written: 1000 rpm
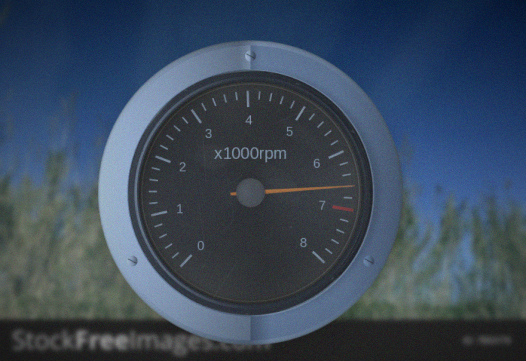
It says 6600 rpm
